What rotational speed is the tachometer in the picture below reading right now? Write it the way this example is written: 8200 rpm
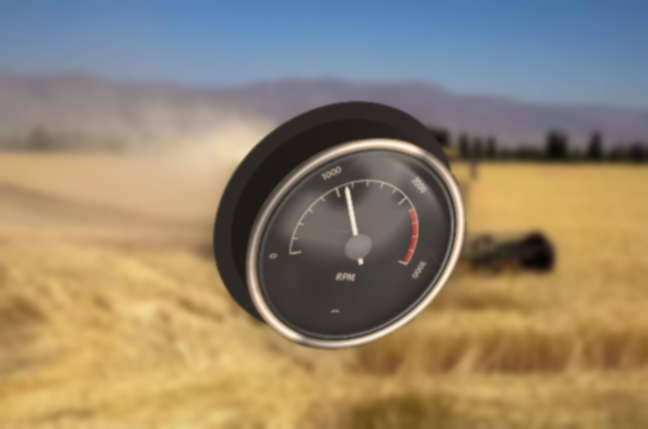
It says 1100 rpm
